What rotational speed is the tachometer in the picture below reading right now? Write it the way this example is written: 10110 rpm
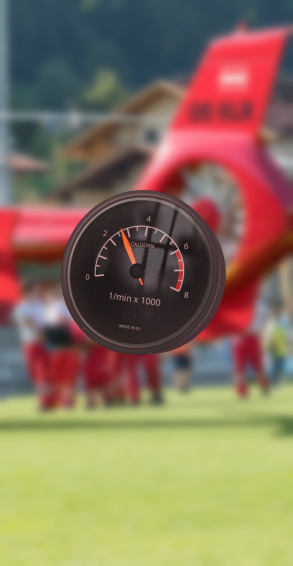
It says 2750 rpm
